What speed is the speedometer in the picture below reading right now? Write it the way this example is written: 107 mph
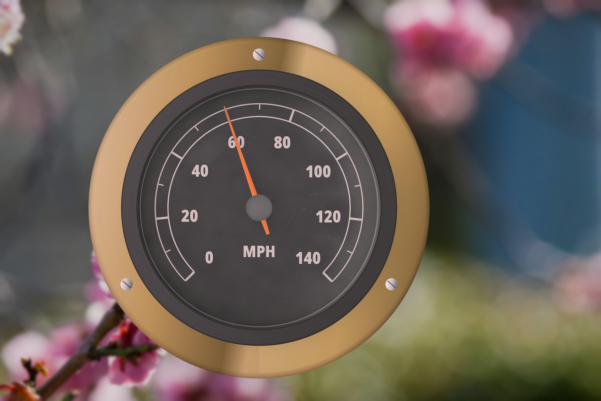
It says 60 mph
